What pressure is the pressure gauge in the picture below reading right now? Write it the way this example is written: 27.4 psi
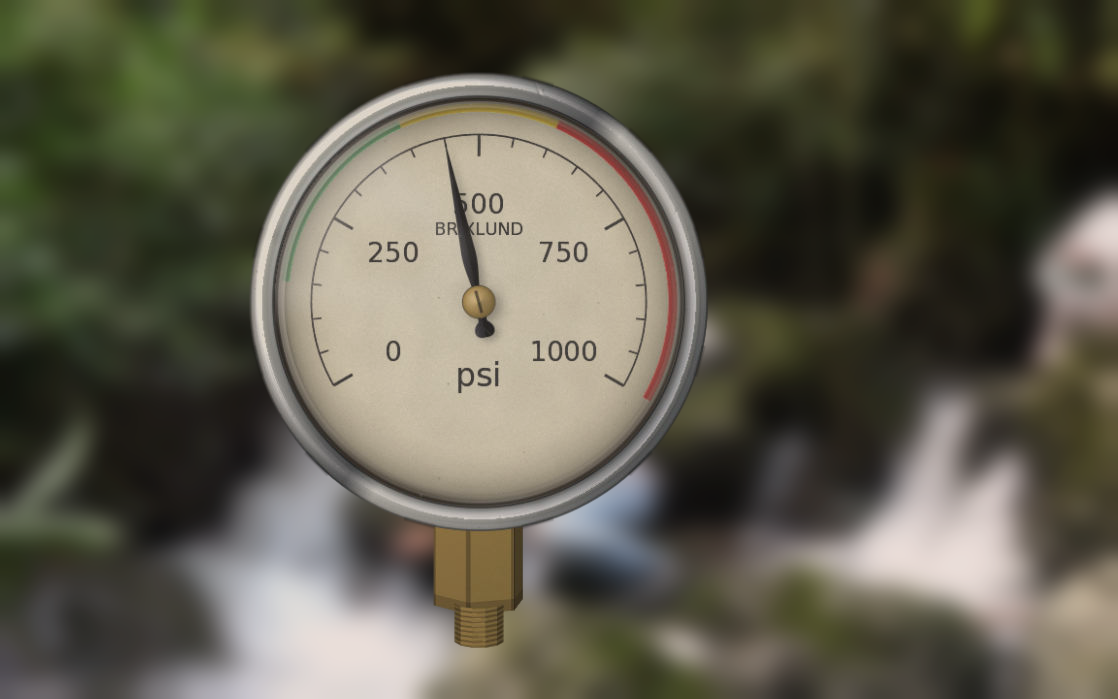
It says 450 psi
